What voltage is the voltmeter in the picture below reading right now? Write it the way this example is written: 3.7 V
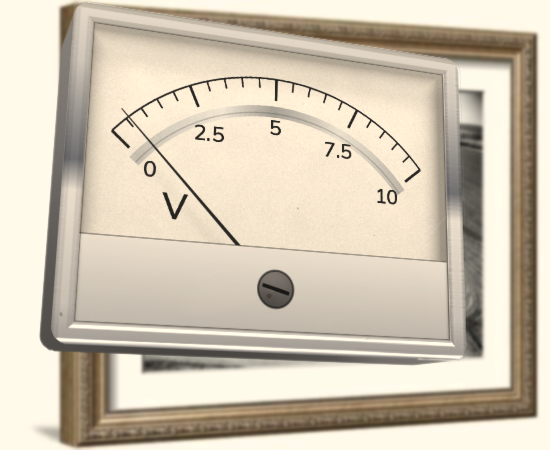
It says 0.5 V
